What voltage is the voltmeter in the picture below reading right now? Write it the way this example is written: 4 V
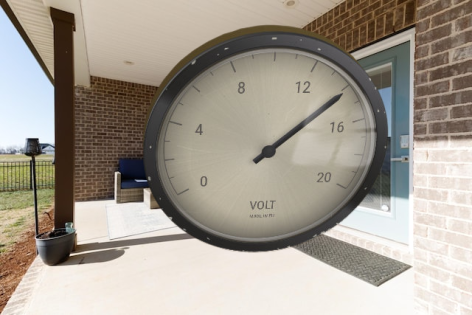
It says 14 V
